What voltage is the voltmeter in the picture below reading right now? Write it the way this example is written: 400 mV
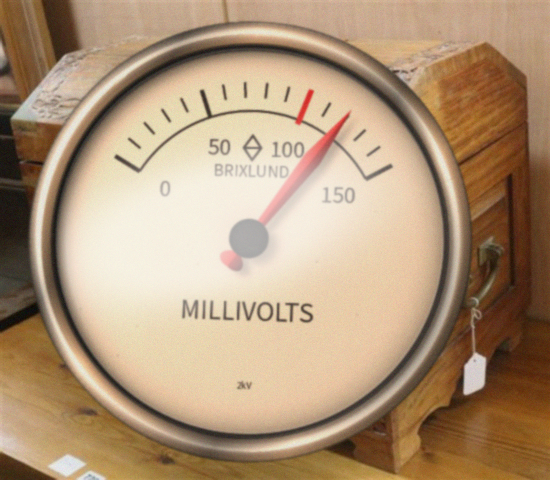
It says 120 mV
